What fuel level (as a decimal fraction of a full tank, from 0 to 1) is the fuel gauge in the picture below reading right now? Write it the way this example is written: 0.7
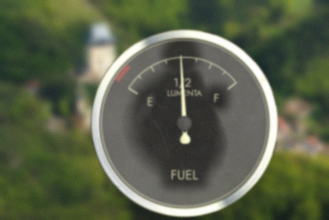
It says 0.5
